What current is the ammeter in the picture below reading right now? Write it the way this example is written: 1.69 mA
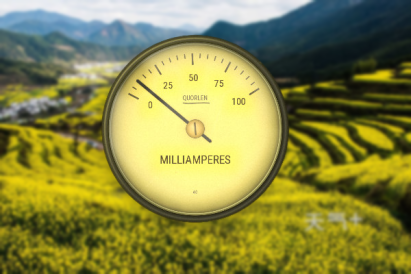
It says 10 mA
